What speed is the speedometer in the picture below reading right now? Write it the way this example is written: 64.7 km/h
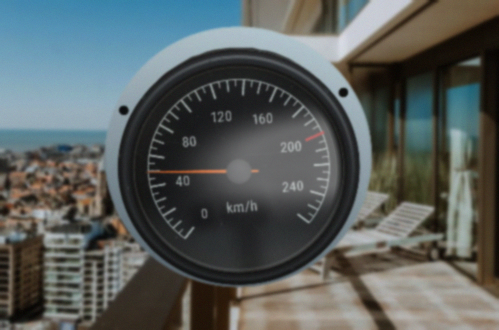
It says 50 km/h
